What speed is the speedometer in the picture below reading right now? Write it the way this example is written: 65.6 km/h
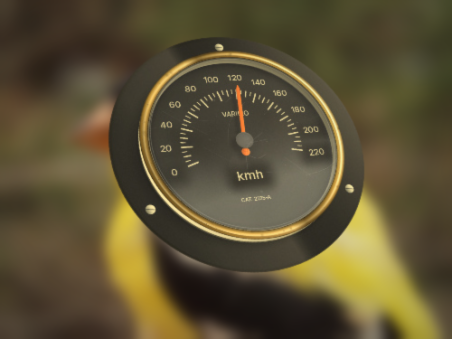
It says 120 km/h
